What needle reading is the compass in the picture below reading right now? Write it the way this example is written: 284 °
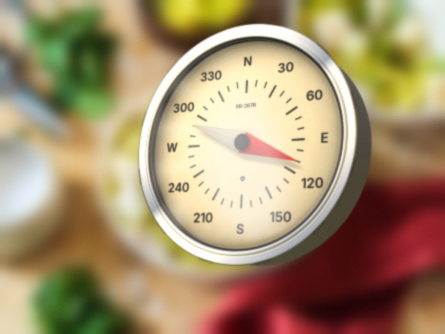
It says 110 °
